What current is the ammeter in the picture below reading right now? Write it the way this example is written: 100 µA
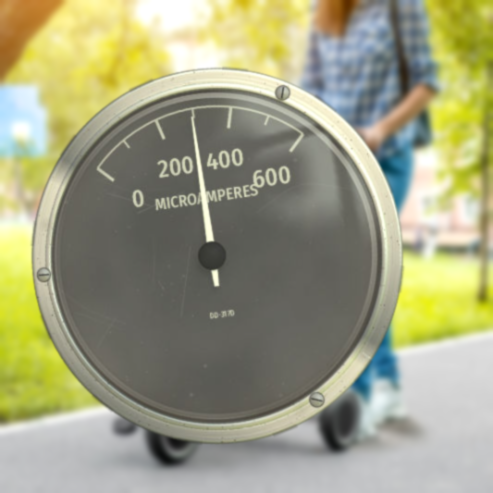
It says 300 µA
